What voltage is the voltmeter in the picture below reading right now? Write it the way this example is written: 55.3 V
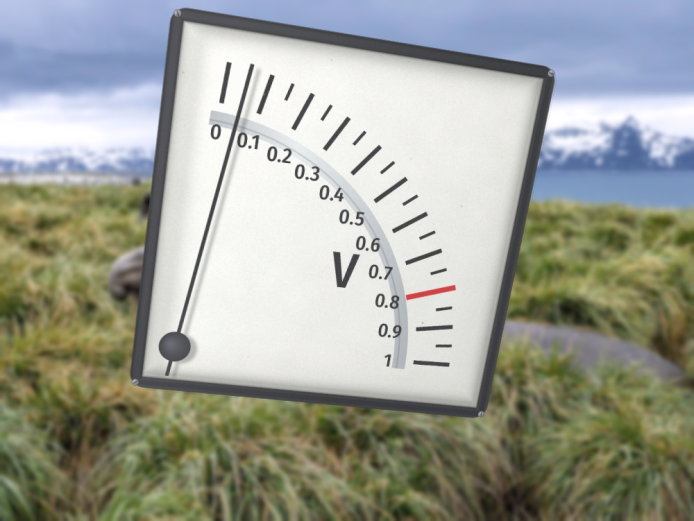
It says 0.05 V
